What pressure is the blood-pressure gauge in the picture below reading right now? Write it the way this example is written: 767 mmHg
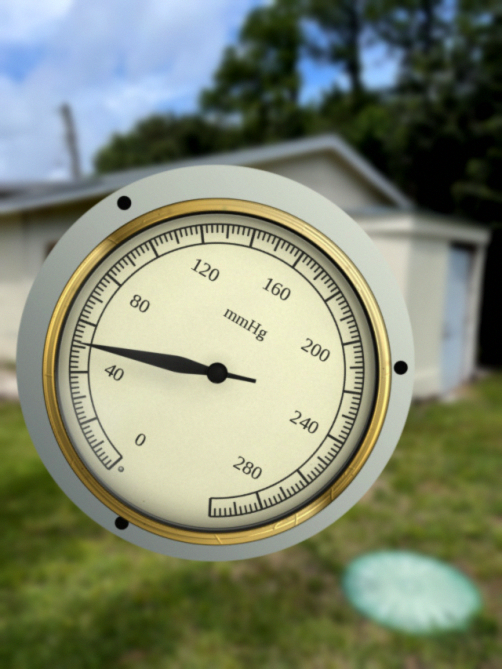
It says 52 mmHg
